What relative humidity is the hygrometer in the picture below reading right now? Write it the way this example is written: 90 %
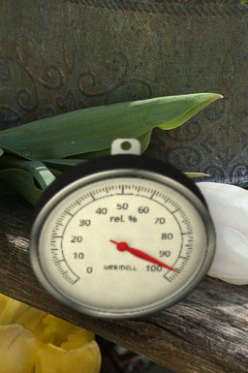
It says 95 %
